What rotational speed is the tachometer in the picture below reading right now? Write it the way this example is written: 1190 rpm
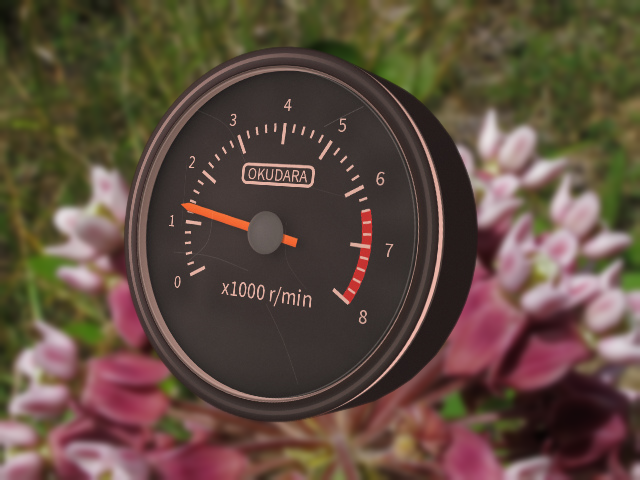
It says 1300 rpm
